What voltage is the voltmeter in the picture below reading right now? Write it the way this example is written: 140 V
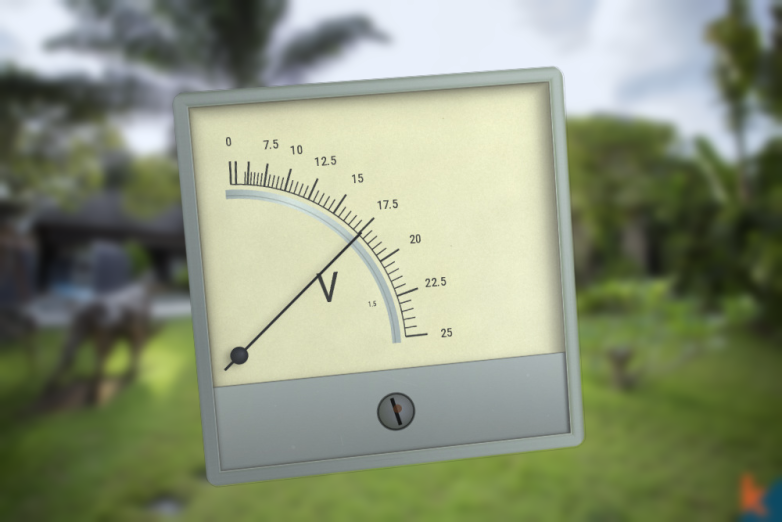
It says 17.5 V
